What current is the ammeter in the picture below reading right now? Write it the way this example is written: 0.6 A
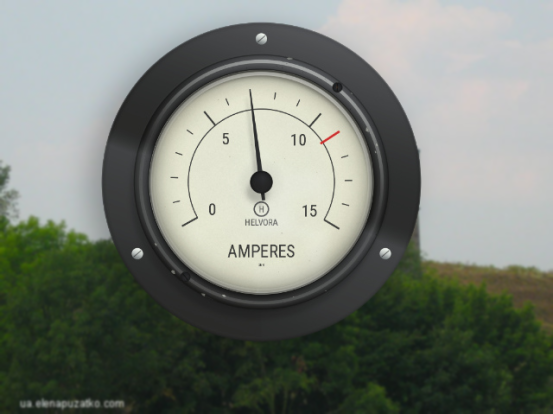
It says 7 A
